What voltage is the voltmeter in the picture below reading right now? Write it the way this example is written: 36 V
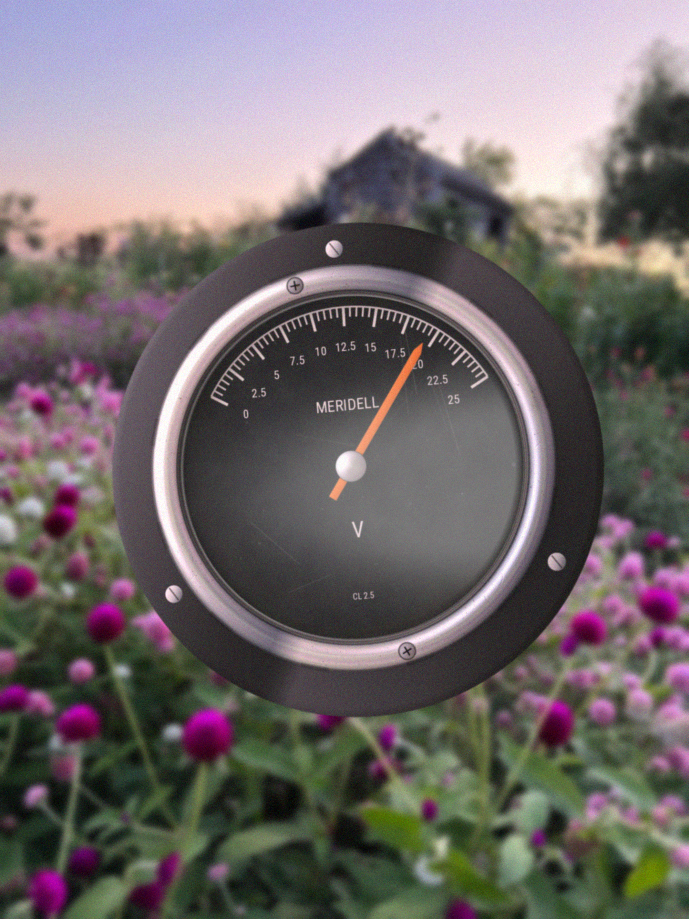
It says 19.5 V
